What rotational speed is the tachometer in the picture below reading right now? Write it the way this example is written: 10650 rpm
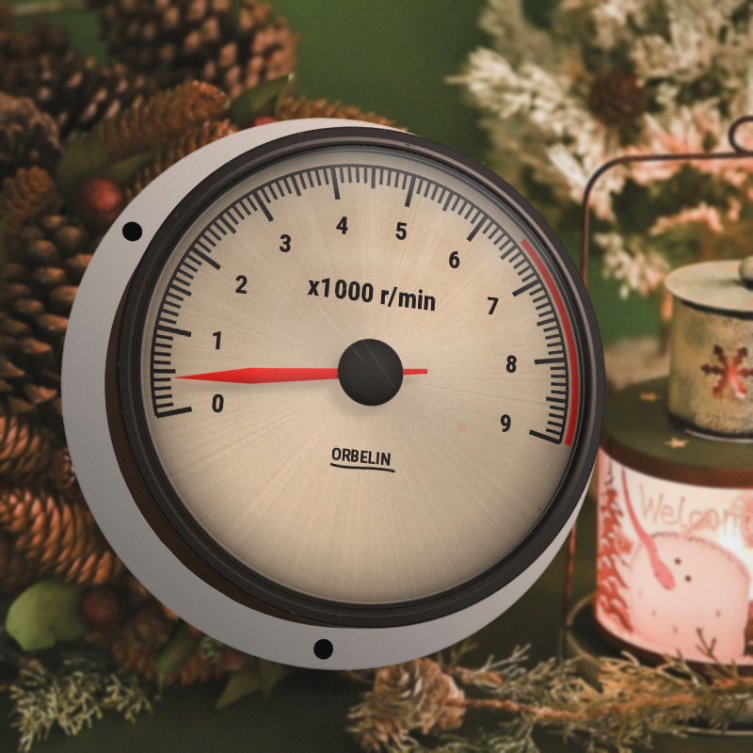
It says 400 rpm
